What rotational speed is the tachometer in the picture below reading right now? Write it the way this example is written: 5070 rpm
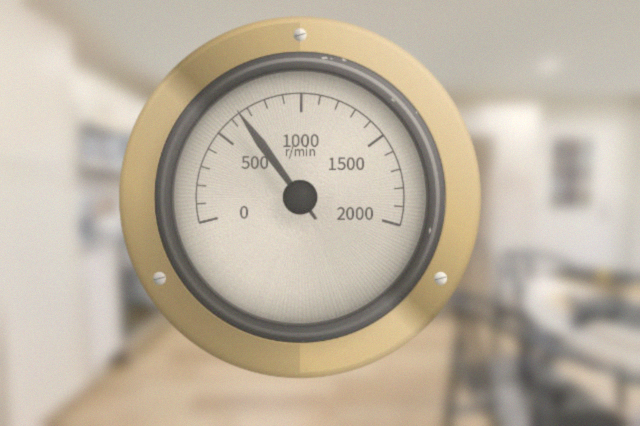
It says 650 rpm
